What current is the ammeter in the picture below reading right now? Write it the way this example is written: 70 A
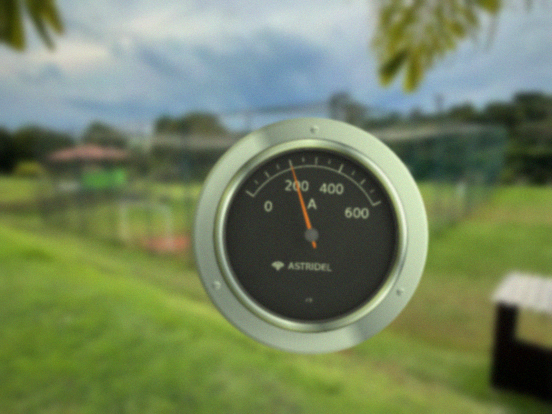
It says 200 A
